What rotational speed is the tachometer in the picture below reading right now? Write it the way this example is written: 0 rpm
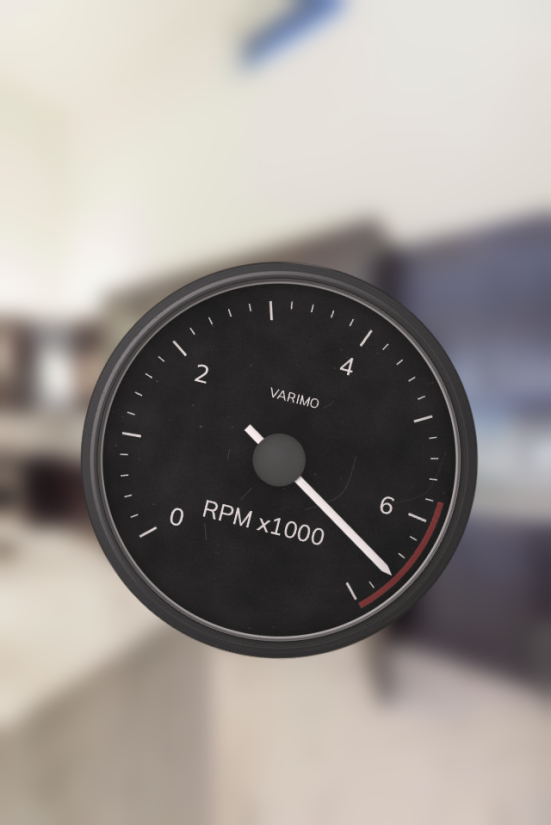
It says 6600 rpm
